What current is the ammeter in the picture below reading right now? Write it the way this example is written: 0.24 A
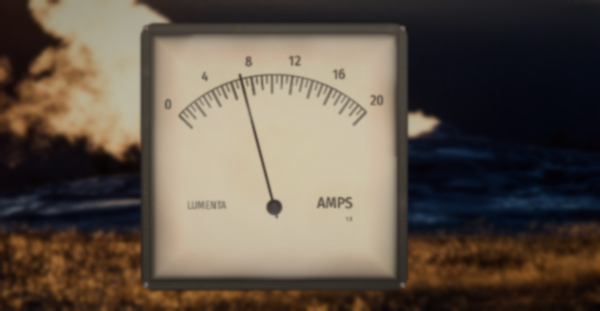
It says 7 A
